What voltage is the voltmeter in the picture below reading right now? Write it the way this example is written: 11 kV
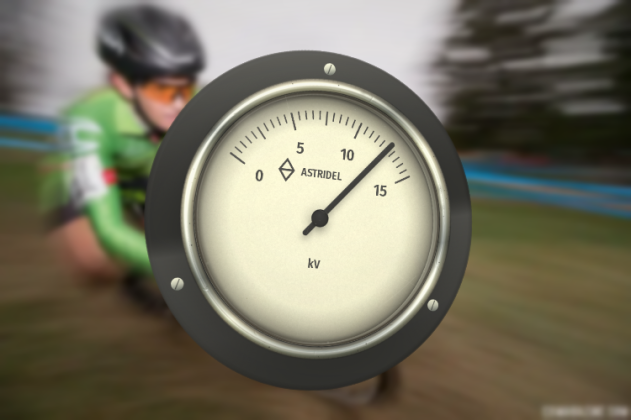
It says 12.5 kV
